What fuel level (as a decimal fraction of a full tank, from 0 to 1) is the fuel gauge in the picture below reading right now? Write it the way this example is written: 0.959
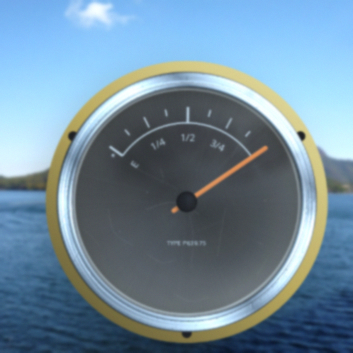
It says 1
